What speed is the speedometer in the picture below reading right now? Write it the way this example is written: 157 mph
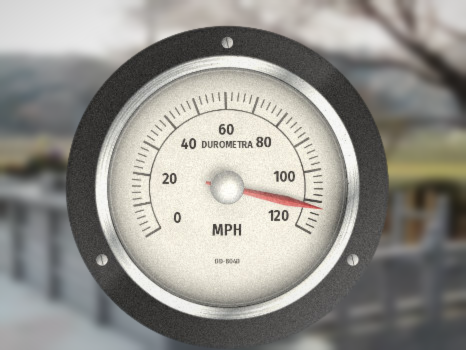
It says 112 mph
